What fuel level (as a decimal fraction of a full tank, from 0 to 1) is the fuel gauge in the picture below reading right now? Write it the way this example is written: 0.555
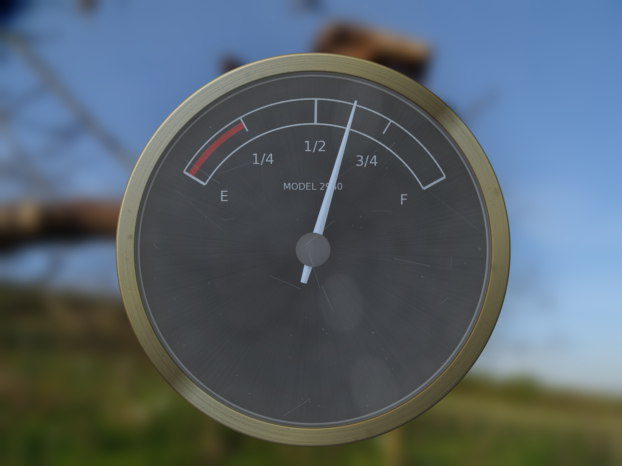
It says 0.625
